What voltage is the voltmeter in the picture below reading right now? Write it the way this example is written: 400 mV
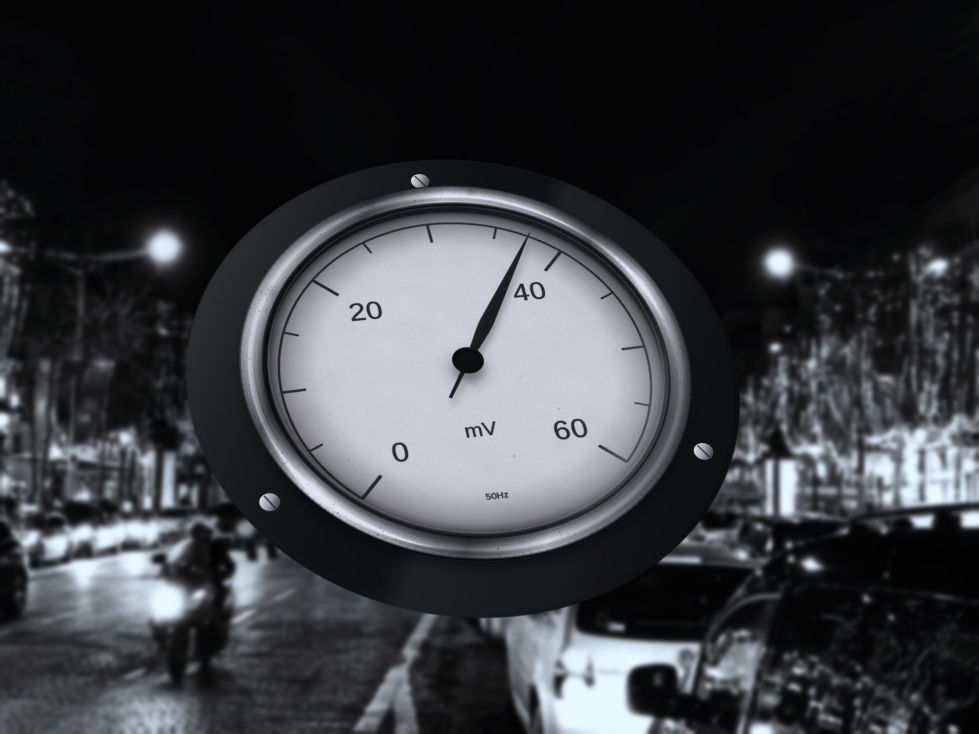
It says 37.5 mV
